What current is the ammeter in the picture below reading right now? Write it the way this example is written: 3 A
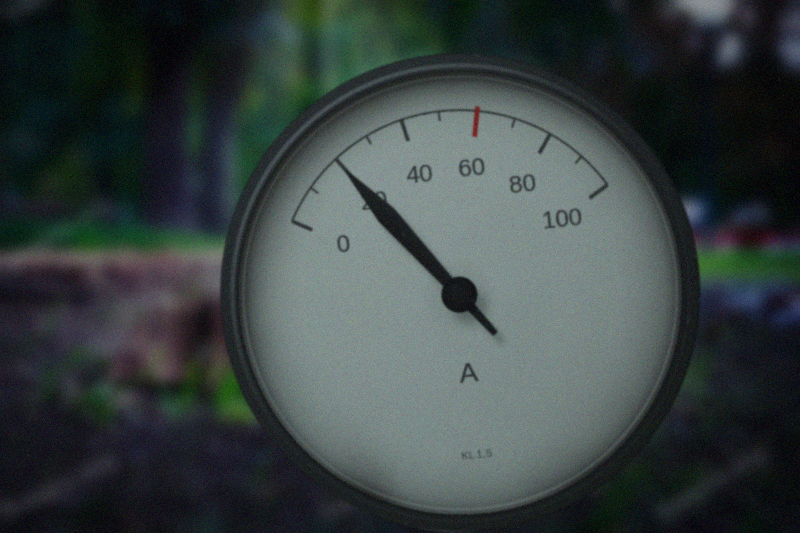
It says 20 A
